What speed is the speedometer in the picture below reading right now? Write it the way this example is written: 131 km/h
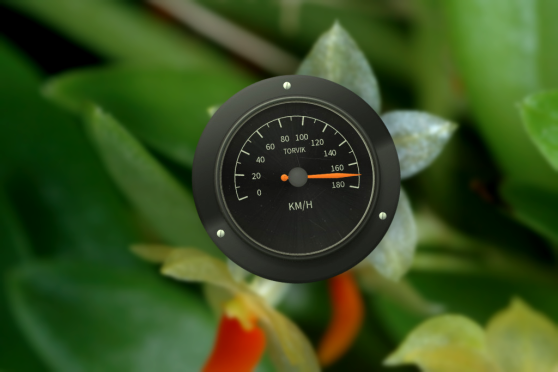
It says 170 km/h
